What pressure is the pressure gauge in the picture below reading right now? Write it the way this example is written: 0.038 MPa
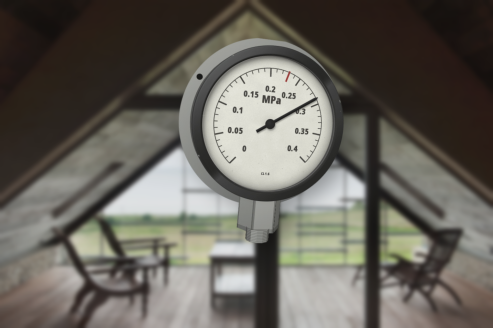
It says 0.29 MPa
